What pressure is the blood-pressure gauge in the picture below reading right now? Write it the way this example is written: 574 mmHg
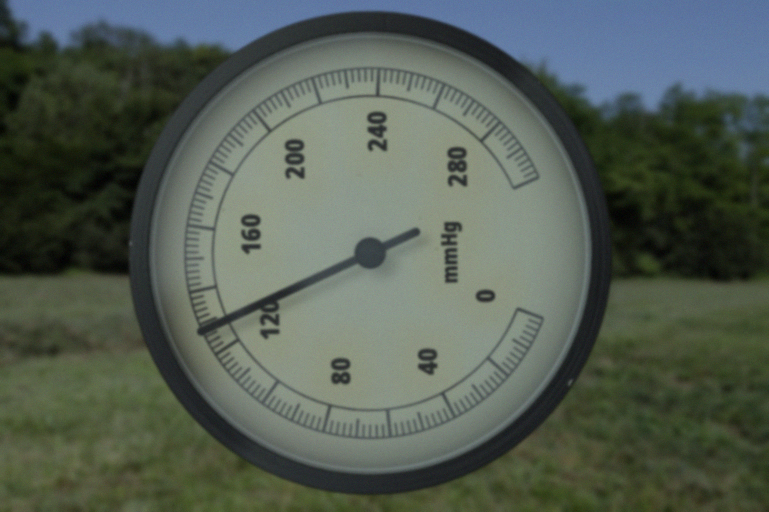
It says 128 mmHg
